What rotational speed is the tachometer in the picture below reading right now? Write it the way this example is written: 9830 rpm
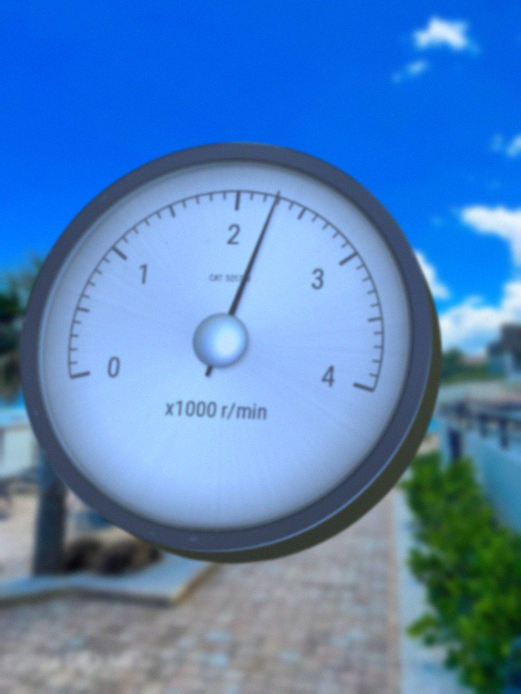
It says 2300 rpm
